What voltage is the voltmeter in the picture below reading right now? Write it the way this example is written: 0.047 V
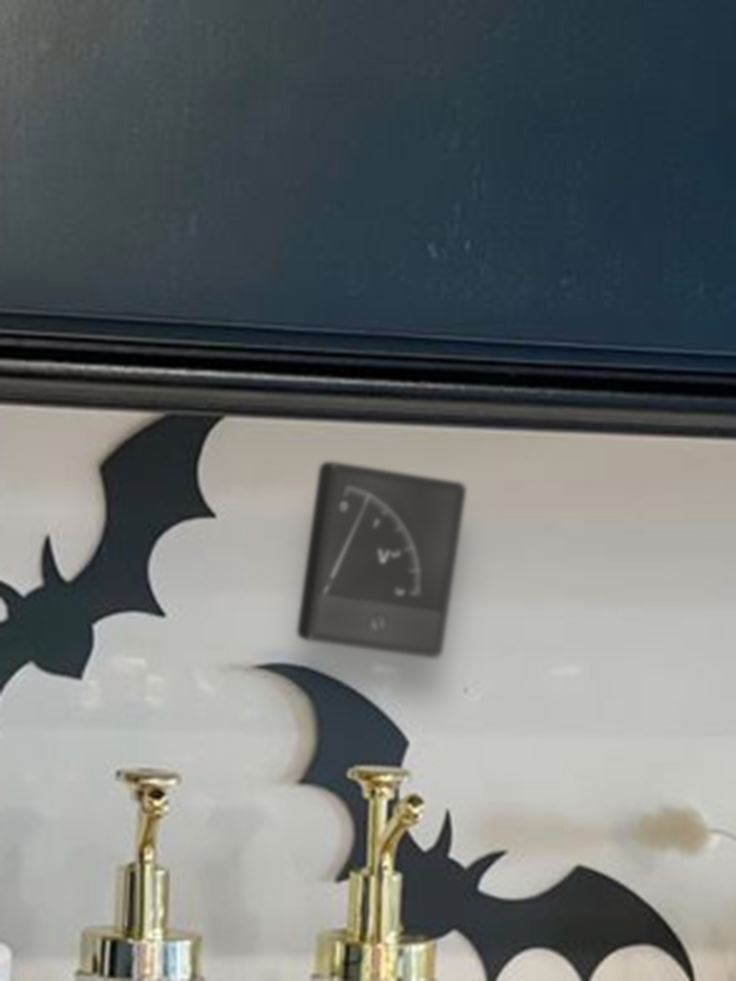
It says 0.5 V
